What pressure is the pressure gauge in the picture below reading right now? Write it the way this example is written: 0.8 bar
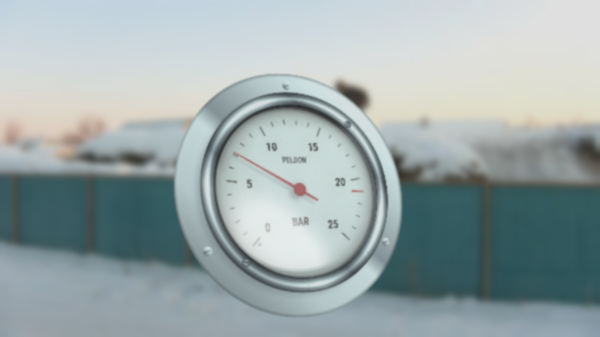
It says 7 bar
